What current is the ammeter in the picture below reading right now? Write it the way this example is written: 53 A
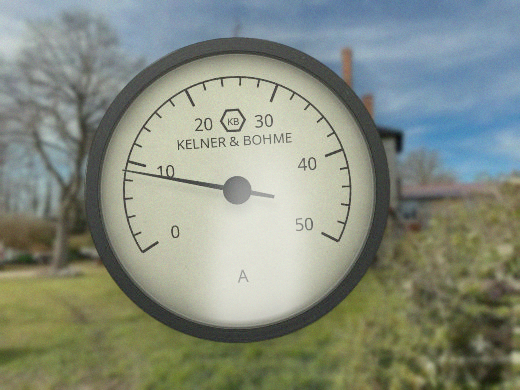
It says 9 A
